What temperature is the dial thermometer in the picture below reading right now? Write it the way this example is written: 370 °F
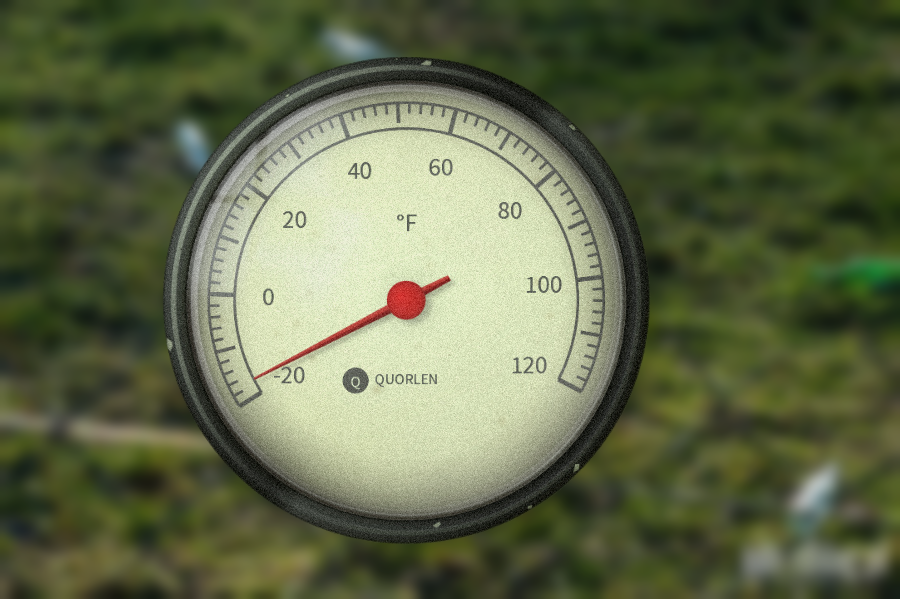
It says -17 °F
